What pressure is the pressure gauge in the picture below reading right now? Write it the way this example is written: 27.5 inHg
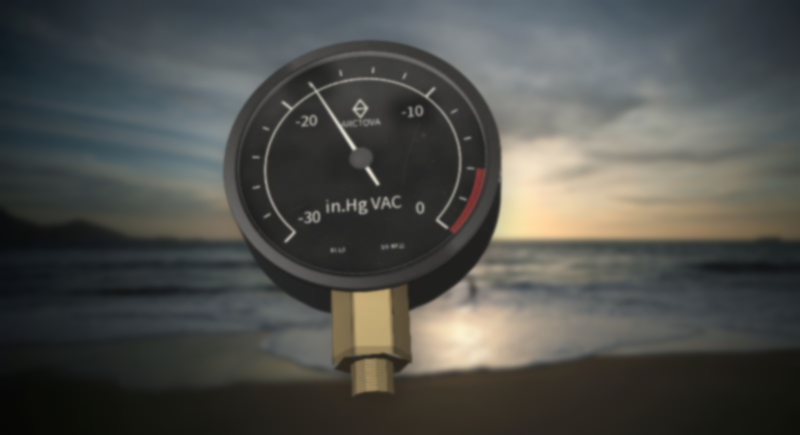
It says -18 inHg
